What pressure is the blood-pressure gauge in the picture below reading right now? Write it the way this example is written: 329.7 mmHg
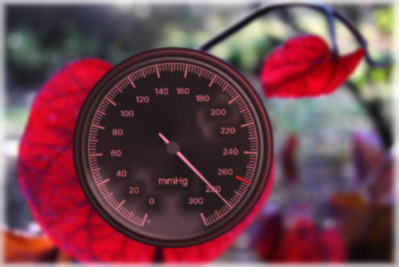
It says 280 mmHg
